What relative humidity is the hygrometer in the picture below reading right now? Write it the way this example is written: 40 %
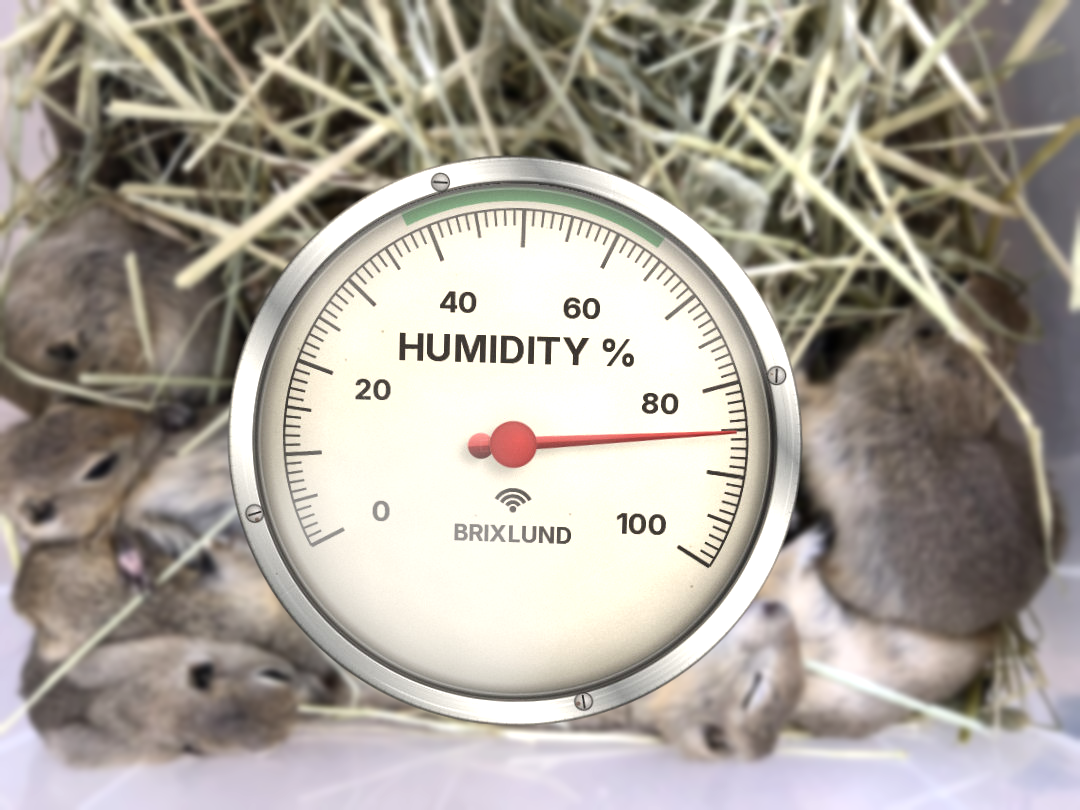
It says 85 %
